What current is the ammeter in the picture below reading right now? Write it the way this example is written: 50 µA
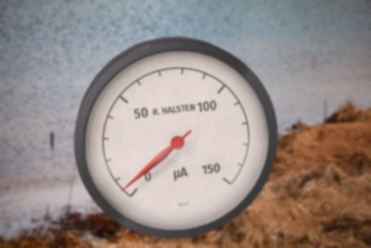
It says 5 µA
